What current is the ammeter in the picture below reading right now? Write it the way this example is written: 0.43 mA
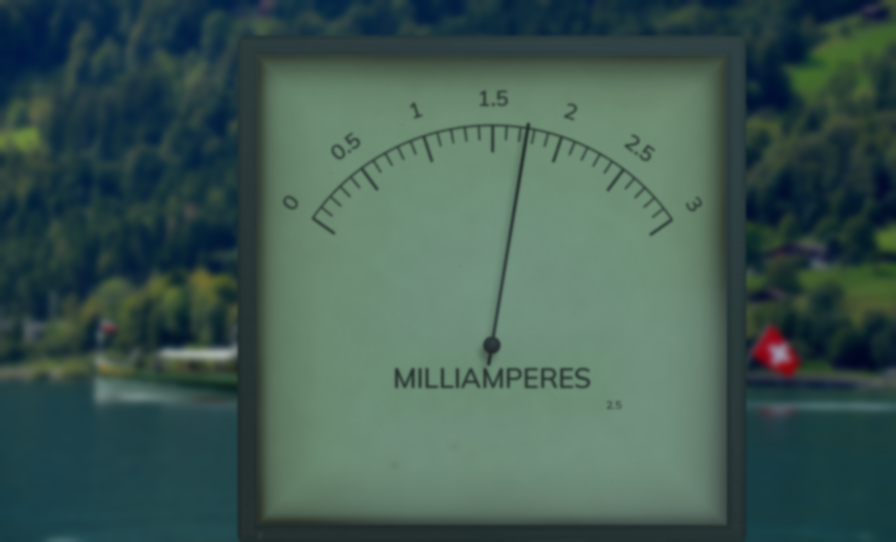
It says 1.75 mA
